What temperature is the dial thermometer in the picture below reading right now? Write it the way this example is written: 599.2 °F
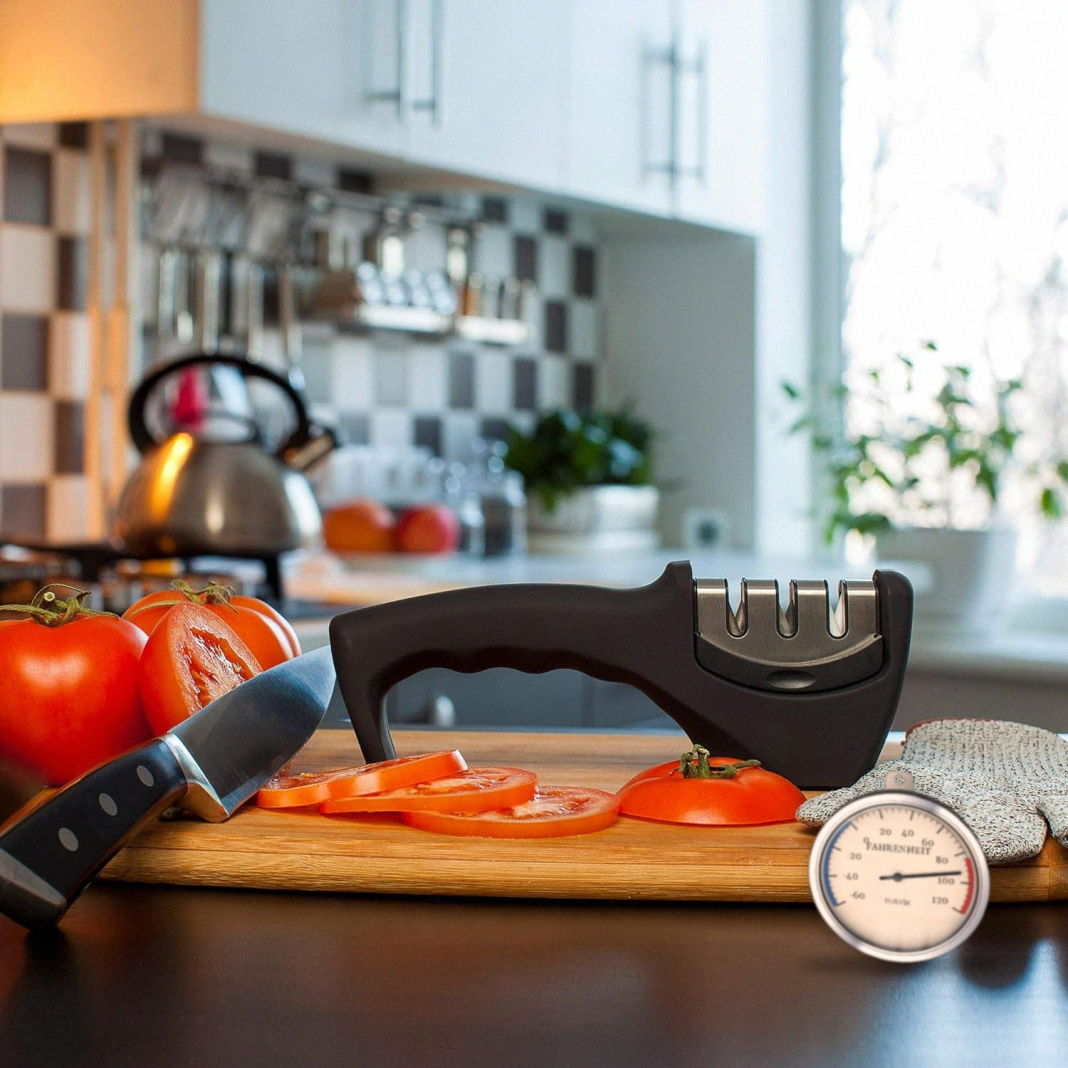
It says 92 °F
